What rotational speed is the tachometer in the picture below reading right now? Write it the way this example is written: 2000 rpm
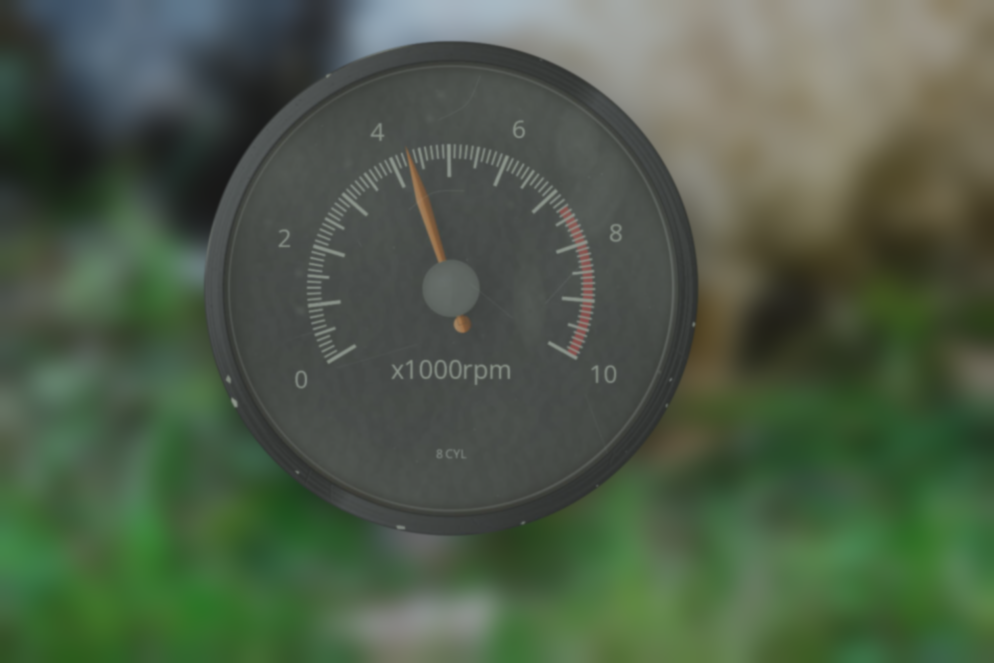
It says 4300 rpm
